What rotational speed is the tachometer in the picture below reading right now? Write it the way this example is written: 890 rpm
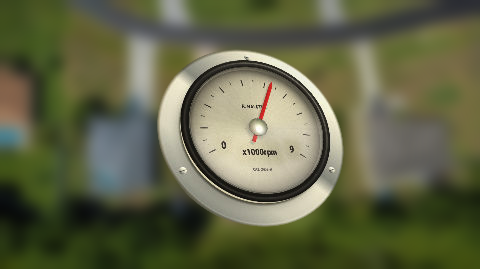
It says 5250 rpm
